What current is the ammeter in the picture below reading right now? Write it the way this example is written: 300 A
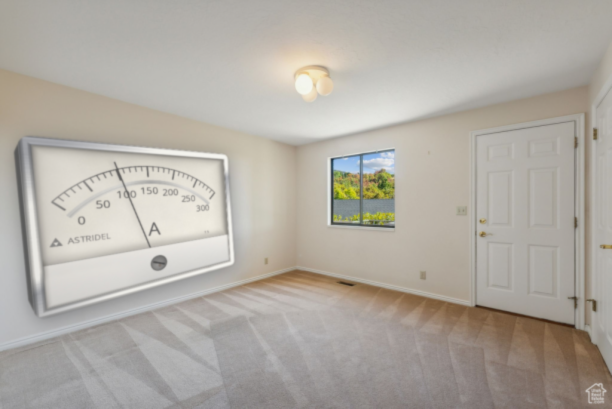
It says 100 A
